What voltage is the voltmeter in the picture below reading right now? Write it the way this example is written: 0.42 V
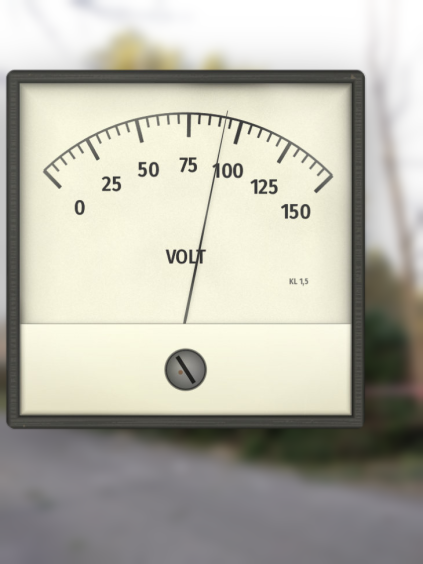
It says 92.5 V
